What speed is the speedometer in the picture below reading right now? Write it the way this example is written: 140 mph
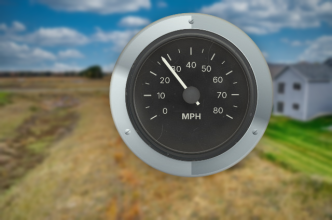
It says 27.5 mph
